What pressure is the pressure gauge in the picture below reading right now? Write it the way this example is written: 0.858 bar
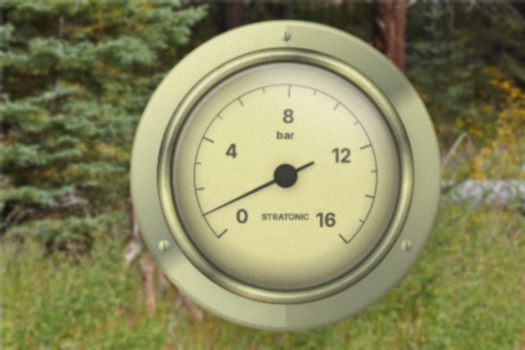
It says 1 bar
